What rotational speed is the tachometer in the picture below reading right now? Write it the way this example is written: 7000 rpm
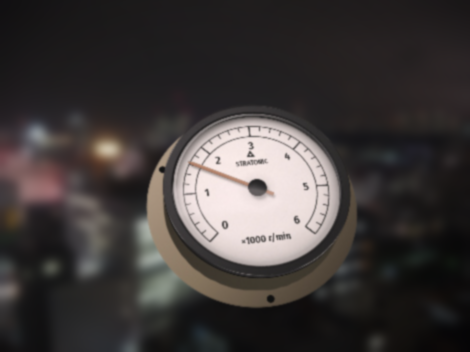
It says 1600 rpm
